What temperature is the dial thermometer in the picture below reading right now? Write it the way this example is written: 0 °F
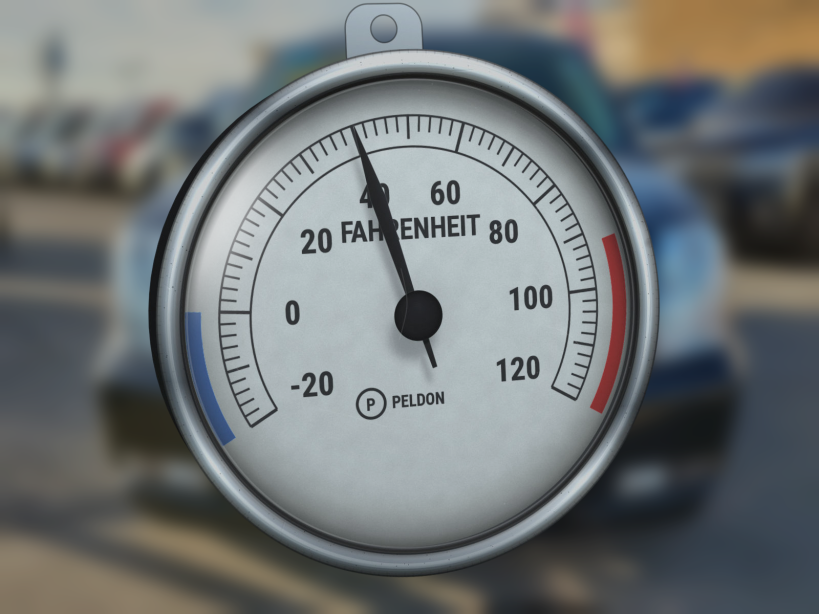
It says 40 °F
